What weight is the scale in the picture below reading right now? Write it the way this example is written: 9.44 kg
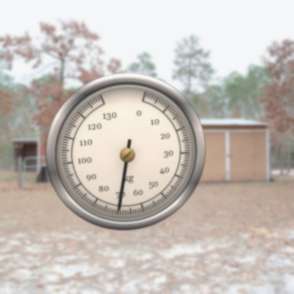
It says 70 kg
